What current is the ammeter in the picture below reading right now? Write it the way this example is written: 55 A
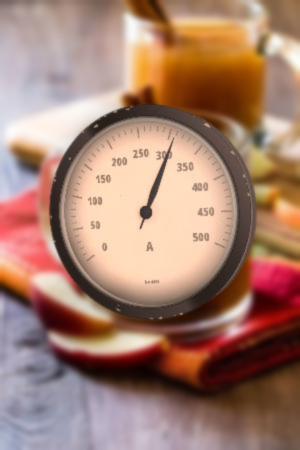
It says 310 A
